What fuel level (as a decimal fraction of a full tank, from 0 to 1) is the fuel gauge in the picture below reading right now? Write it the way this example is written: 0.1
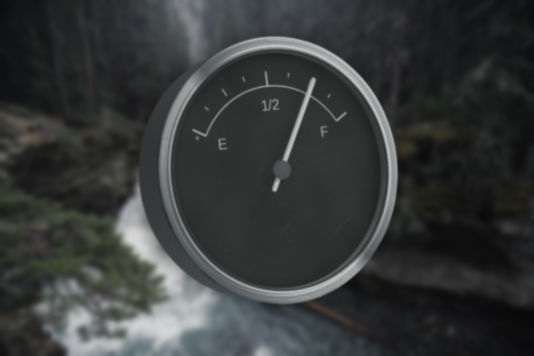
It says 0.75
